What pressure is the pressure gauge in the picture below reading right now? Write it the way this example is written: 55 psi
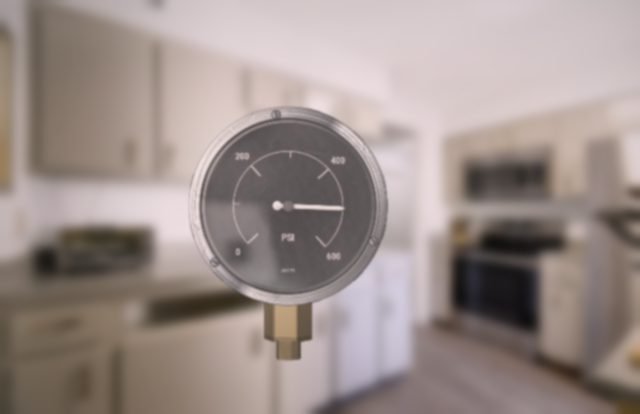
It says 500 psi
